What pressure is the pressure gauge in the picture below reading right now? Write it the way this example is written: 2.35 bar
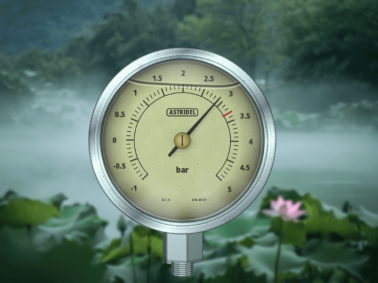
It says 2.9 bar
